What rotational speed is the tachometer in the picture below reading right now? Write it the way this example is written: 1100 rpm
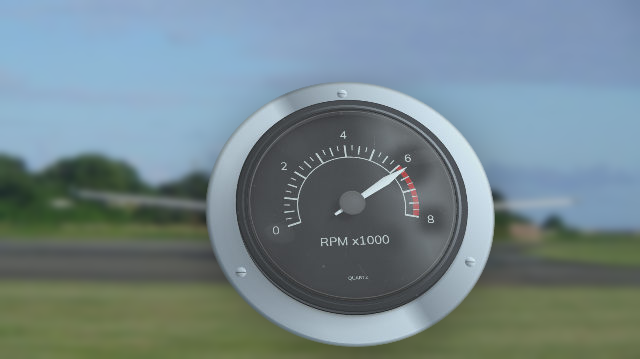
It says 6250 rpm
